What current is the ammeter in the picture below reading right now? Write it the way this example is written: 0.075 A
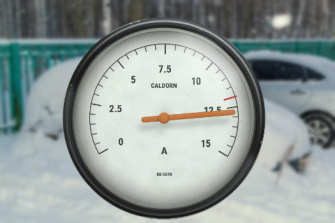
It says 12.75 A
